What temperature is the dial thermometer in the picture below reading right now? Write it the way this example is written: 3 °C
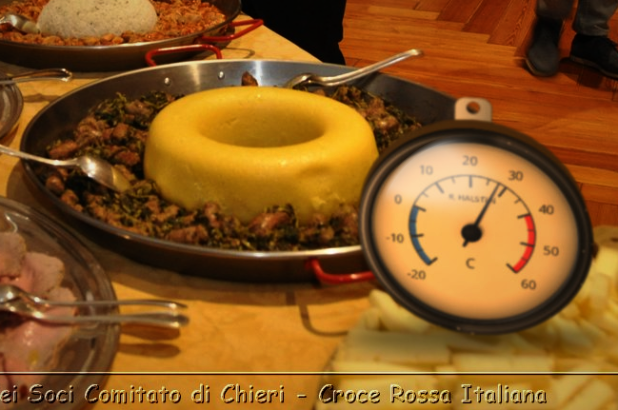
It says 27.5 °C
